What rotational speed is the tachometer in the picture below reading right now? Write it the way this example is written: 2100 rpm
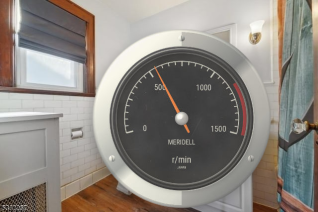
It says 550 rpm
